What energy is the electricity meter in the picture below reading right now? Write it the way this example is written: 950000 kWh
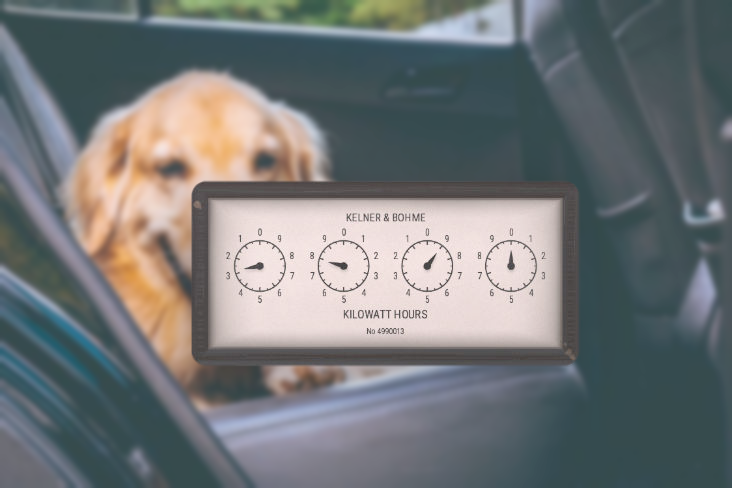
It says 2790 kWh
